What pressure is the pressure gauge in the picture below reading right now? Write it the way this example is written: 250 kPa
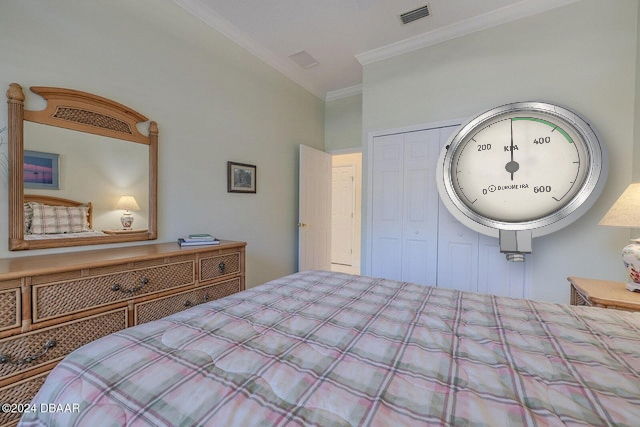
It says 300 kPa
